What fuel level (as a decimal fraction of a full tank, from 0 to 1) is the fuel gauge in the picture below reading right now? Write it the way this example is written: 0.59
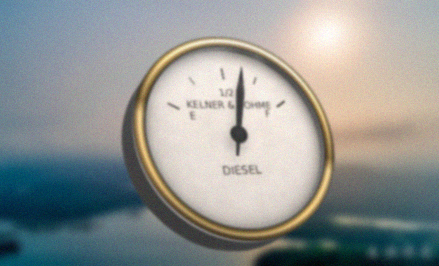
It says 0.625
